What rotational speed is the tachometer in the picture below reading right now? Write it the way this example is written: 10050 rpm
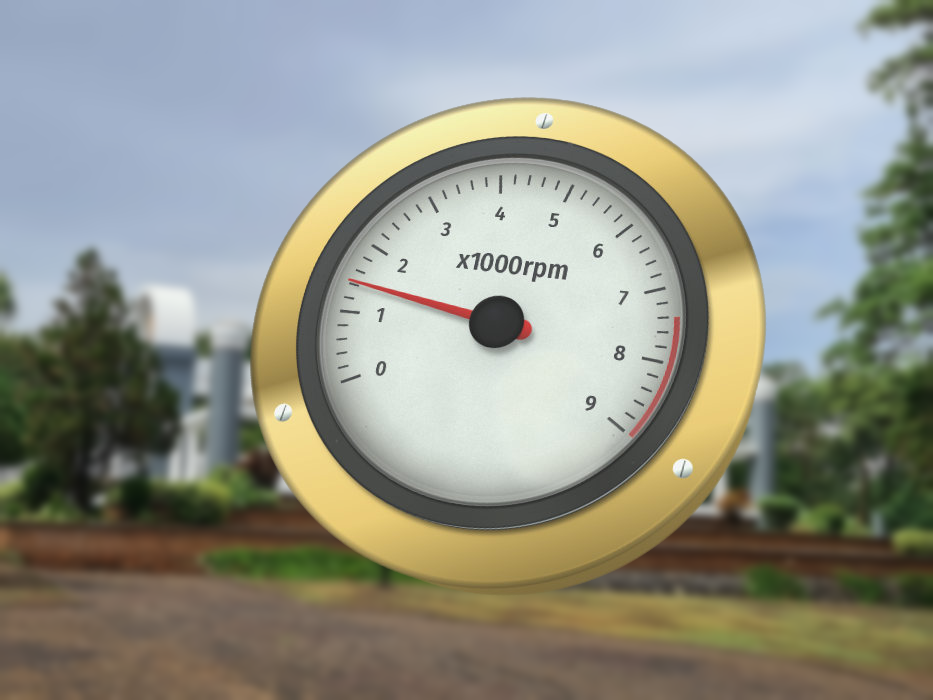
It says 1400 rpm
